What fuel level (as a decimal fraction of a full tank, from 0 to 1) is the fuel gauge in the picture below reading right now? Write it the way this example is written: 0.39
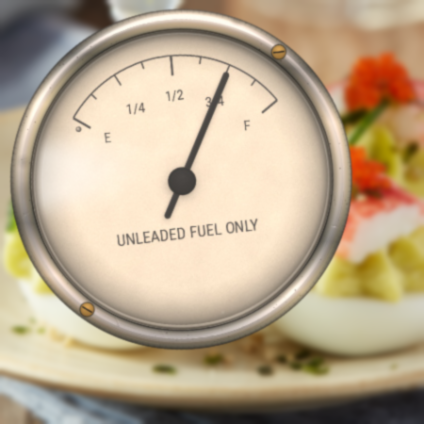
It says 0.75
